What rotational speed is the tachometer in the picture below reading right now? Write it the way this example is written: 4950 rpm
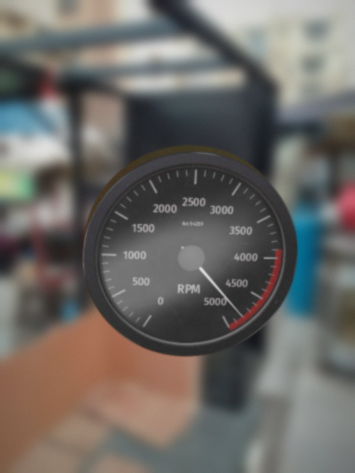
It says 4800 rpm
